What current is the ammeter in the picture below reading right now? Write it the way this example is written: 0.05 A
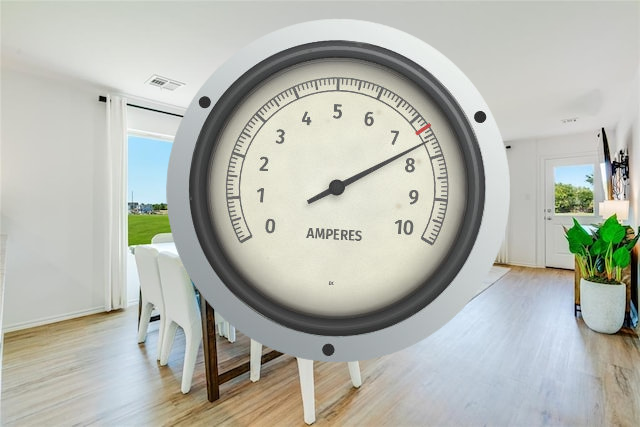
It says 7.6 A
